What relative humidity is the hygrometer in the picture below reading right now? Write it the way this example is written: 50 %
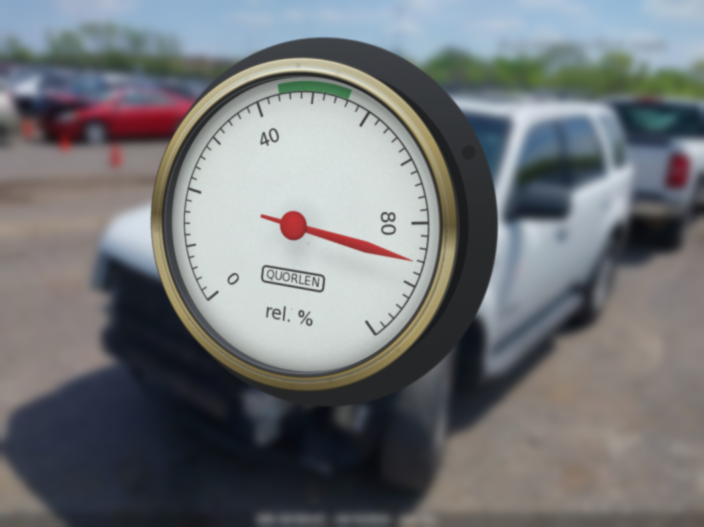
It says 86 %
